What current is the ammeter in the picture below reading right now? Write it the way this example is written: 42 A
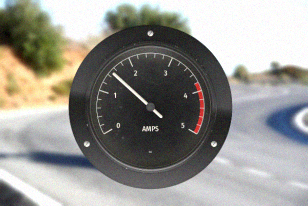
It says 1.5 A
